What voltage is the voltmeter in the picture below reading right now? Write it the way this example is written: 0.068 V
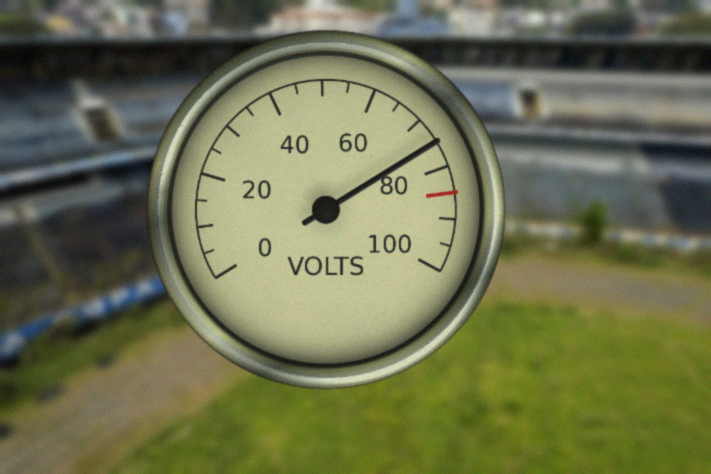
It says 75 V
